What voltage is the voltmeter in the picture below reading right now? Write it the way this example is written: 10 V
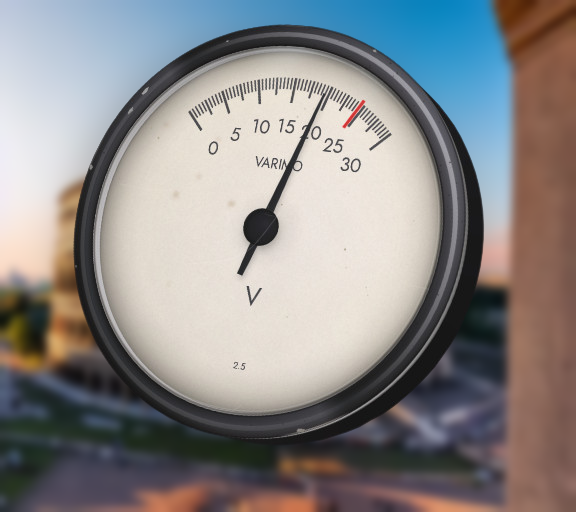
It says 20 V
